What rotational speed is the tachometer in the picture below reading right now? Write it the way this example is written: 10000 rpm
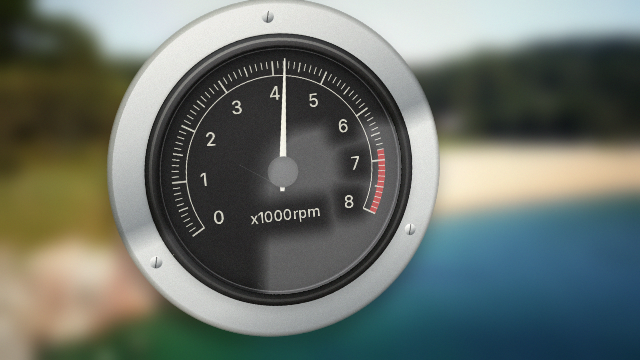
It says 4200 rpm
